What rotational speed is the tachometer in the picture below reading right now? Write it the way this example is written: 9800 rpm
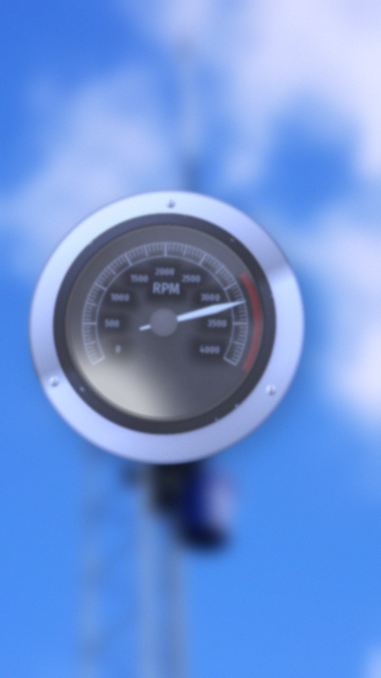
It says 3250 rpm
